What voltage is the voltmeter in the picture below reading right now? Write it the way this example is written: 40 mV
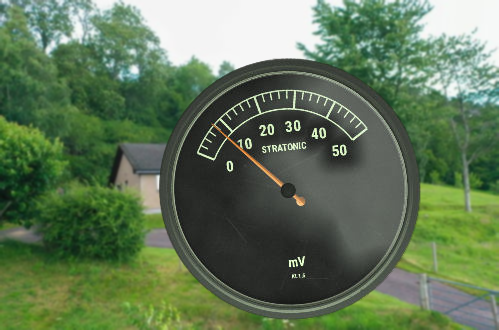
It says 8 mV
